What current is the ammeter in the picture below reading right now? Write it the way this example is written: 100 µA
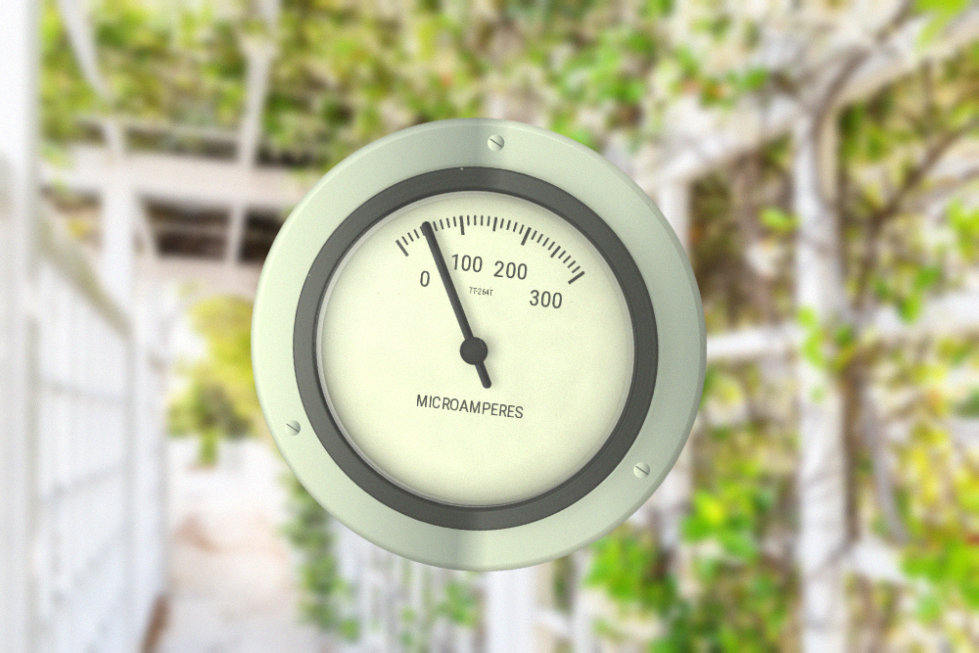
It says 50 µA
